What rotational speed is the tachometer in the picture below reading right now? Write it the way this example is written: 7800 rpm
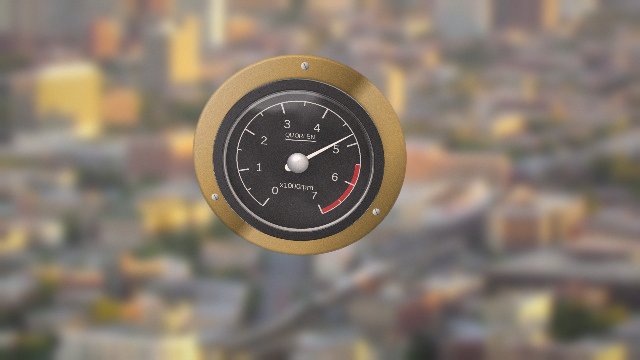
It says 4750 rpm
